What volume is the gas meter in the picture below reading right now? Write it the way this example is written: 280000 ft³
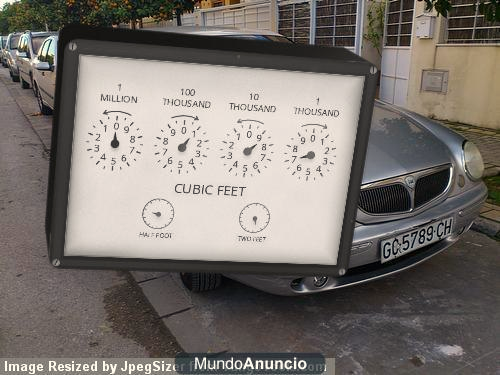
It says 8700 ft³
